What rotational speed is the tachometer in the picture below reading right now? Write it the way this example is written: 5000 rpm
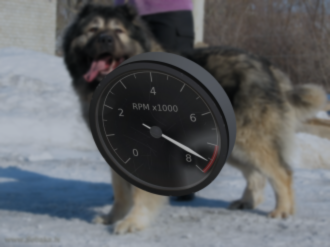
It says 7500 rpm
